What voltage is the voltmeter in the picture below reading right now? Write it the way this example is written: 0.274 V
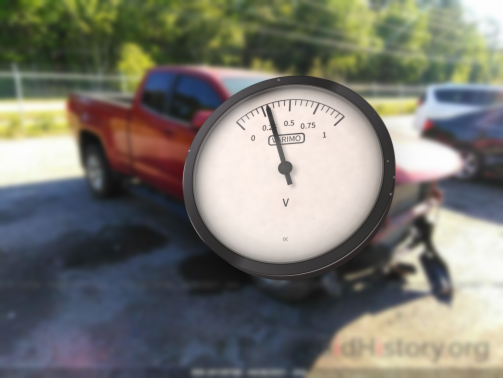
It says 0.3 V
